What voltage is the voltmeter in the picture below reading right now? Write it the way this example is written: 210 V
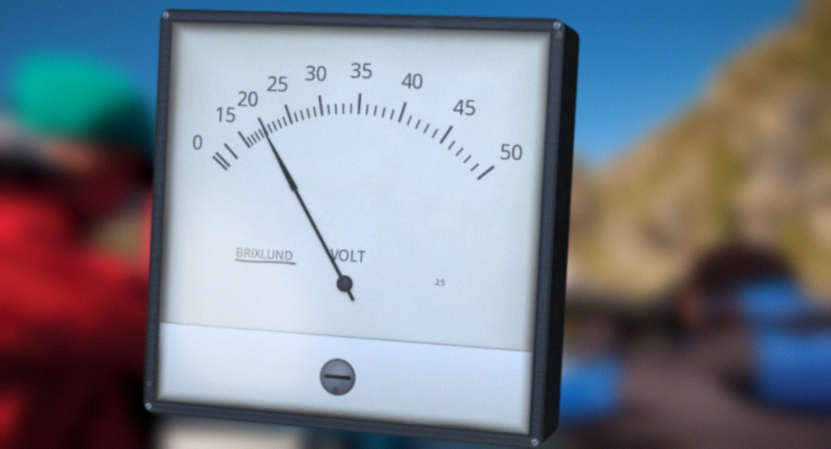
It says 20 V
